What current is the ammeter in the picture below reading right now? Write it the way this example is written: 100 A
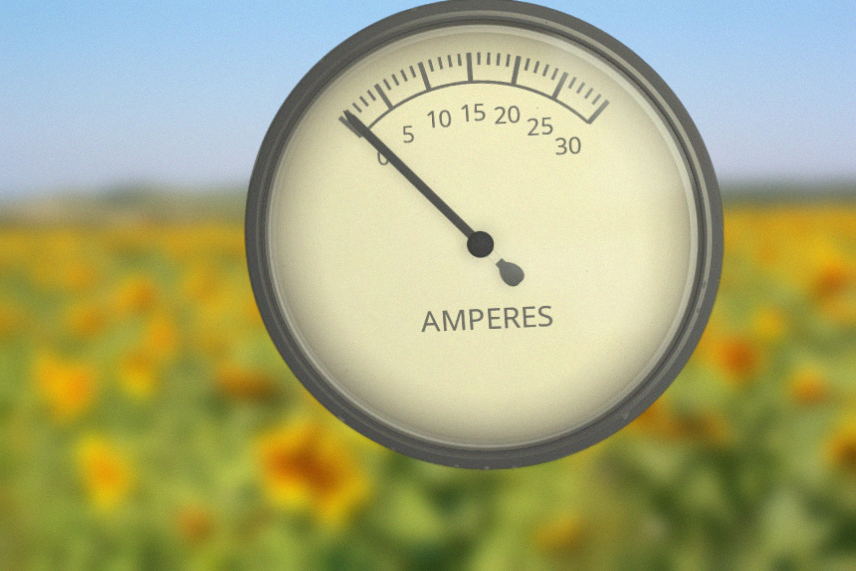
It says 1 A
